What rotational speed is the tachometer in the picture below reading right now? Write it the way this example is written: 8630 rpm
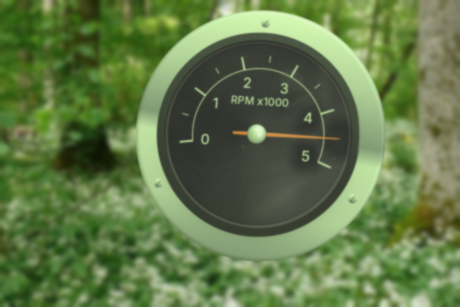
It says 4500 rpm
